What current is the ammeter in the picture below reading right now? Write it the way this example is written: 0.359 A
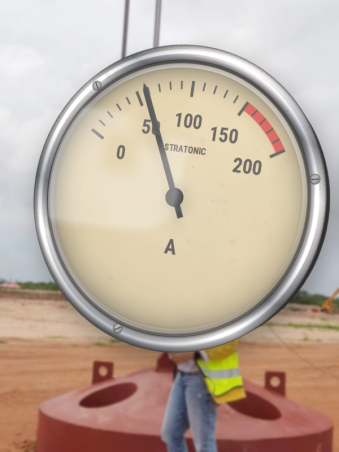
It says 60 A
